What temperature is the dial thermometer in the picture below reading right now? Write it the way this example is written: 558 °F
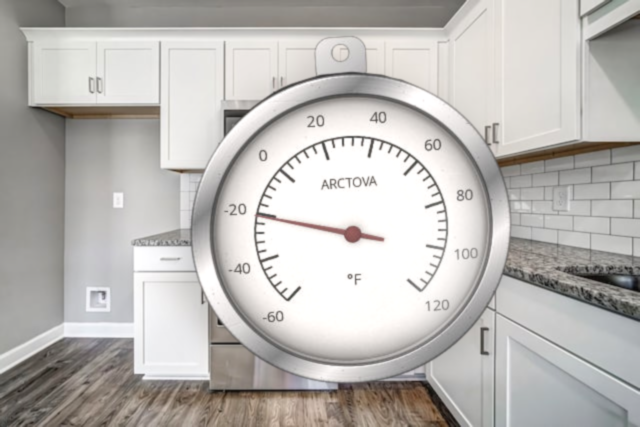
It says -20 °F
